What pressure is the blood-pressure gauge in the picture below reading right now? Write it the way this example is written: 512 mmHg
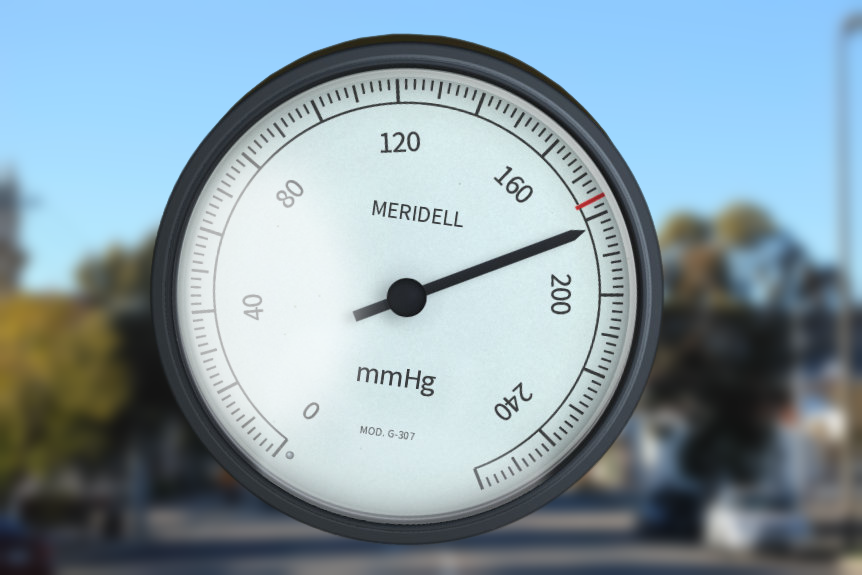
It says 182 mmHg
